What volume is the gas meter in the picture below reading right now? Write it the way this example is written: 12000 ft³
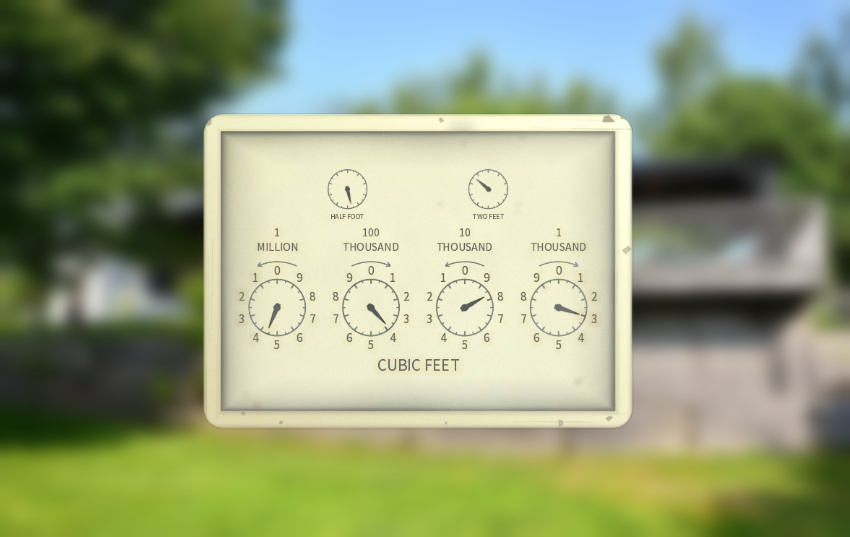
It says 438300 ft³
